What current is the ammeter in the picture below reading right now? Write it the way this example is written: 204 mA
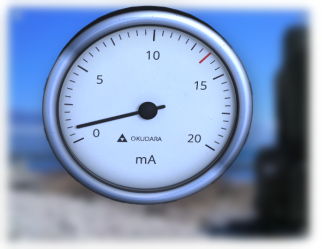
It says 1 mA
